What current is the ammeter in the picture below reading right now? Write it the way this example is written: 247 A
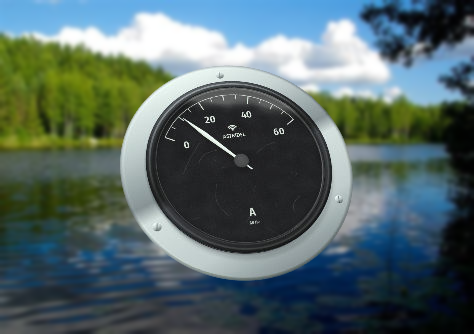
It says 10 A
